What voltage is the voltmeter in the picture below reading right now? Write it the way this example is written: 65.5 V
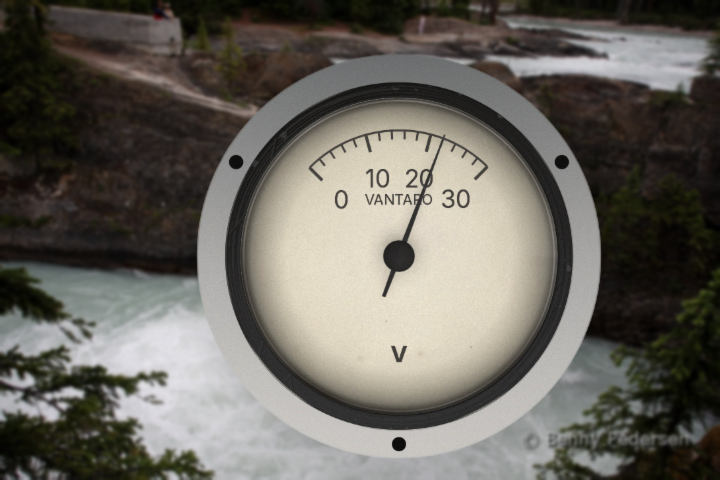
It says 22 V
